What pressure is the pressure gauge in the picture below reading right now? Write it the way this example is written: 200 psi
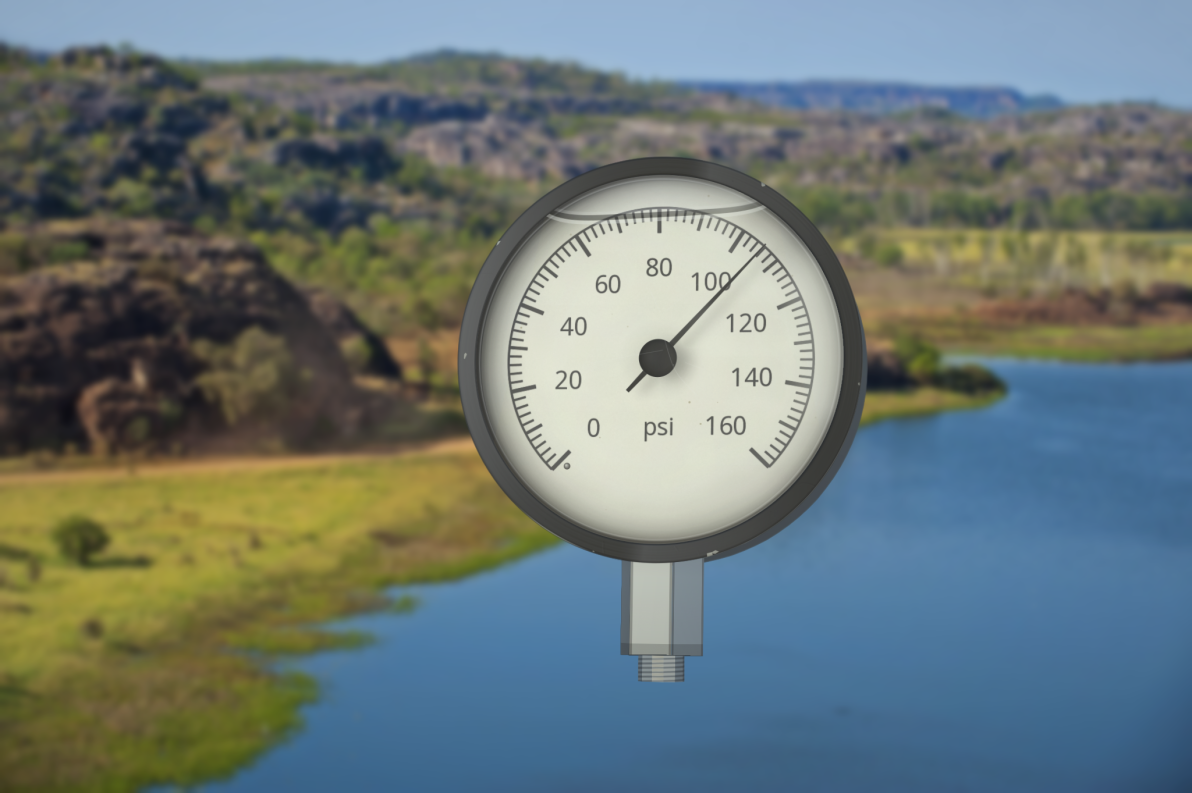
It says 106 psi
